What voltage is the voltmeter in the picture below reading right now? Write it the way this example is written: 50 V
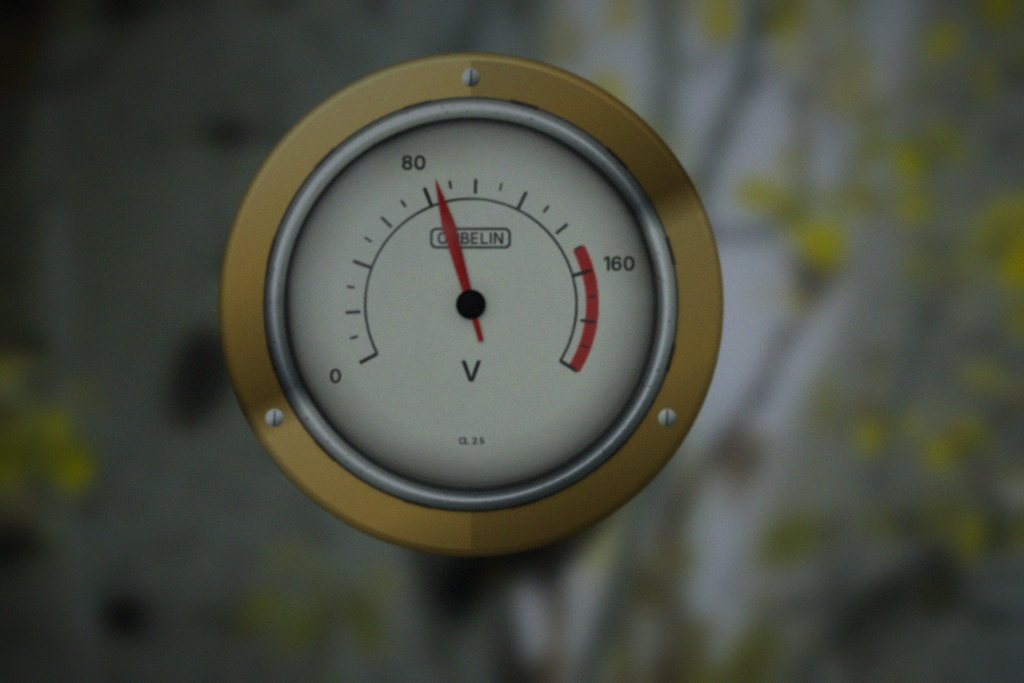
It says 85 V
